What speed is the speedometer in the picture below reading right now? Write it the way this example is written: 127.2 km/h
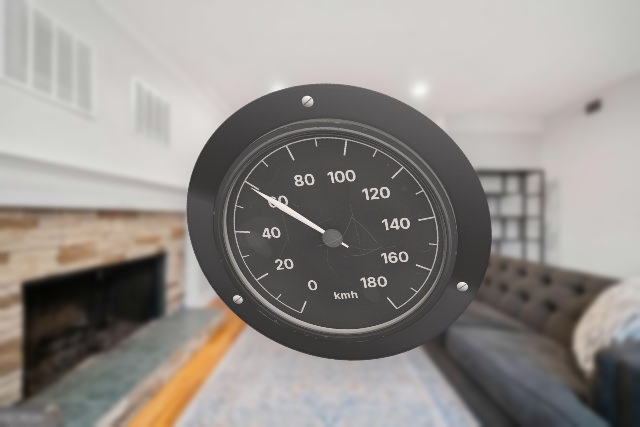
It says 60 km/h
